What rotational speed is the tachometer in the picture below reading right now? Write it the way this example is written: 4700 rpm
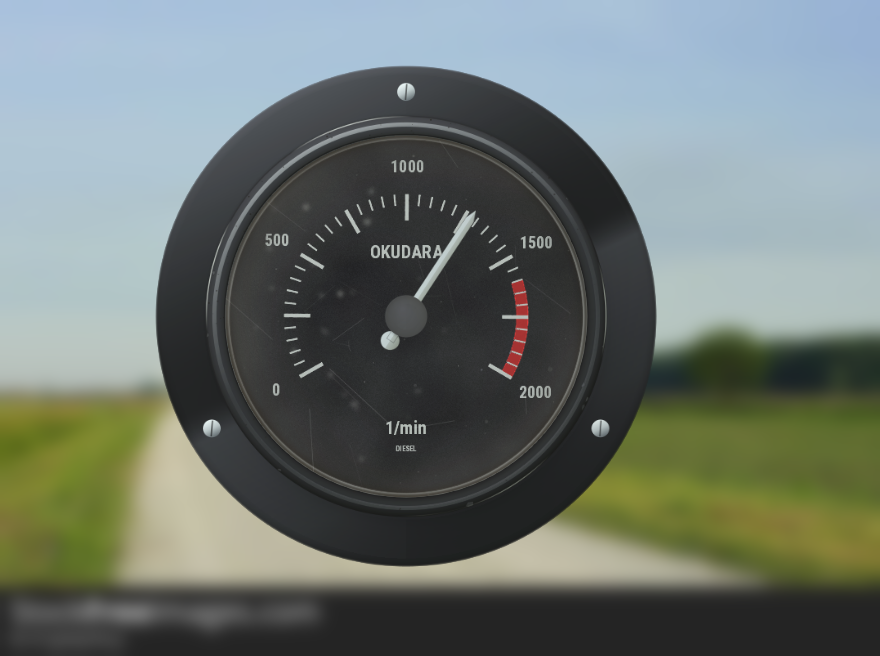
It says 1275 rpm
